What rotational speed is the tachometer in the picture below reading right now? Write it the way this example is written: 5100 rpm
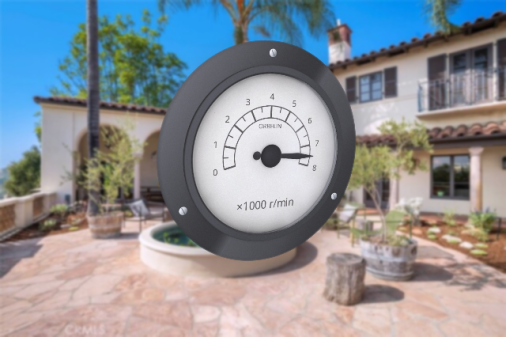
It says 7500 rpm
